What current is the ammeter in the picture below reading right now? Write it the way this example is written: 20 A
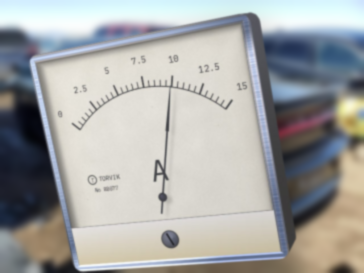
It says 10 A
